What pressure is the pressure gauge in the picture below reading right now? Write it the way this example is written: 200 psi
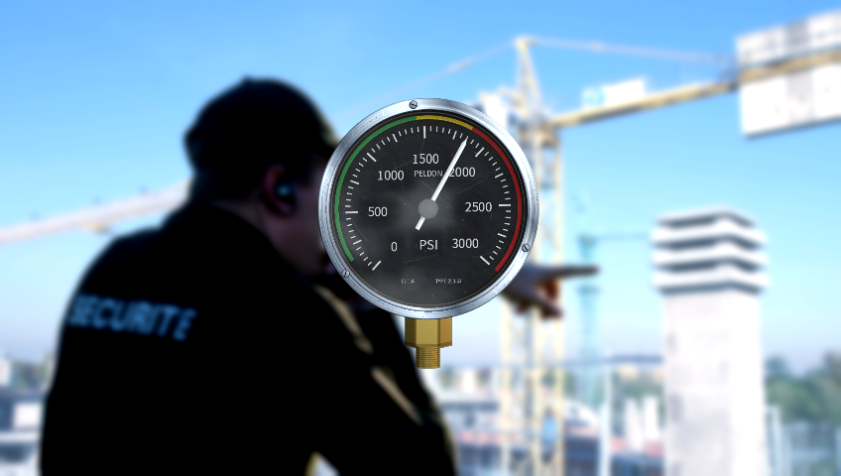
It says 1850 psi
